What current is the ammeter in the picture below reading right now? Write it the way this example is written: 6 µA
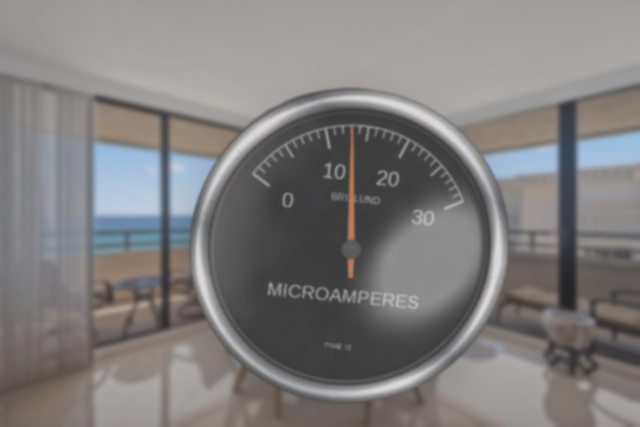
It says 13 µA
